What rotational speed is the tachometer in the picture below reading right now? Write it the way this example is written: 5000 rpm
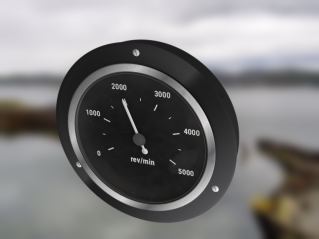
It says 2000 rpm
